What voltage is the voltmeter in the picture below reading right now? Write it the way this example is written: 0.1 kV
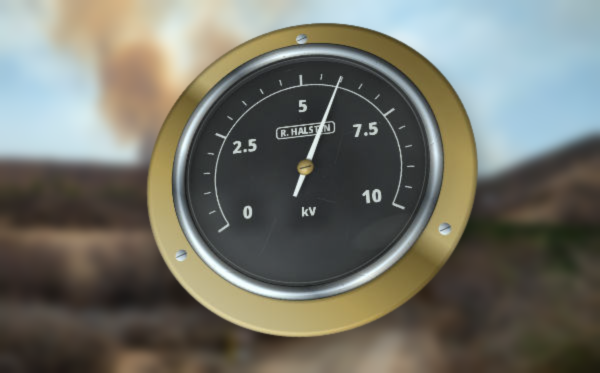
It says 6 kV
